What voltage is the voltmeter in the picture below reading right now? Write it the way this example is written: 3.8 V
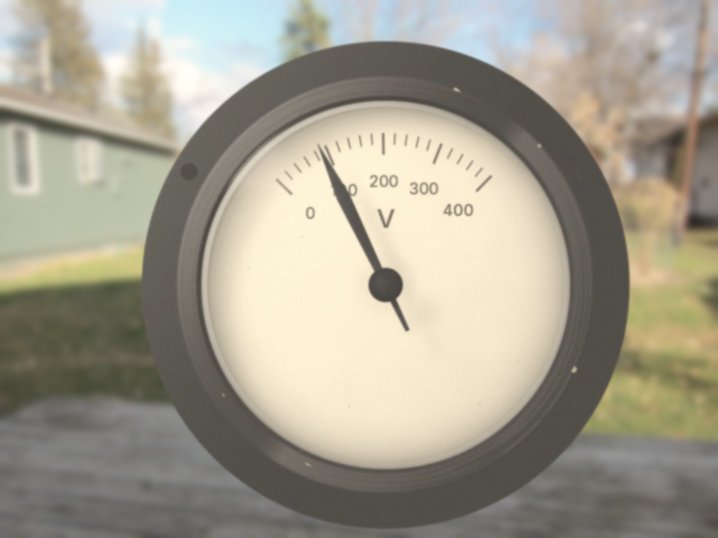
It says 90 V
